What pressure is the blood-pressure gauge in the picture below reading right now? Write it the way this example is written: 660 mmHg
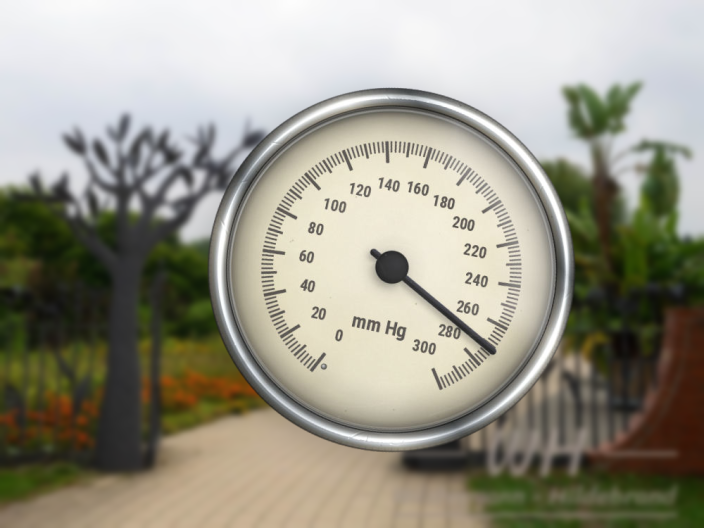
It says 272 mmHg
